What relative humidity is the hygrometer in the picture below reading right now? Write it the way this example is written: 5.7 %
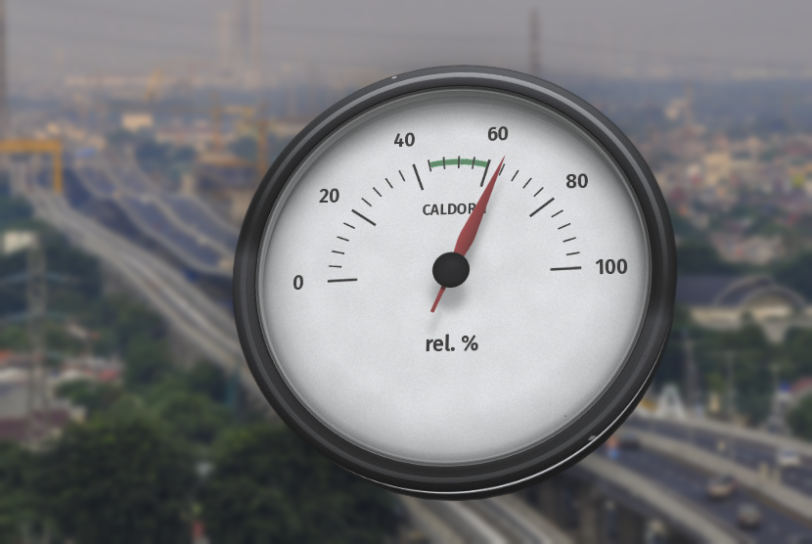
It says 64 %
